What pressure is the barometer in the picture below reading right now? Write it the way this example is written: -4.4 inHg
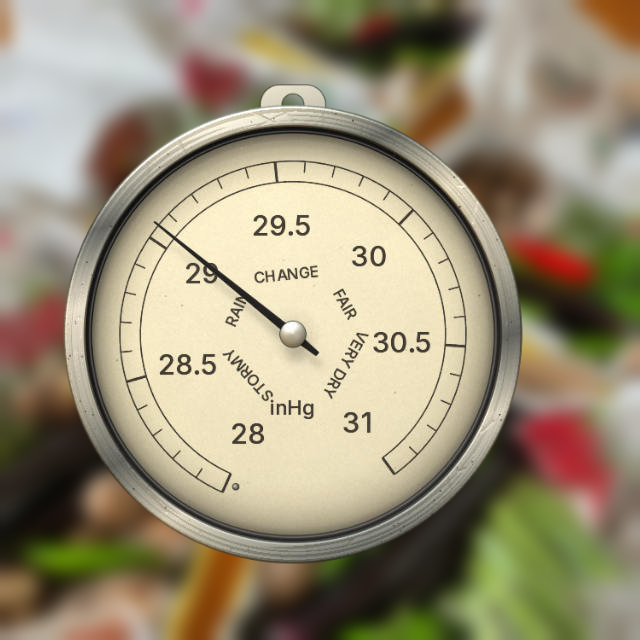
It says 29.05 inHg
